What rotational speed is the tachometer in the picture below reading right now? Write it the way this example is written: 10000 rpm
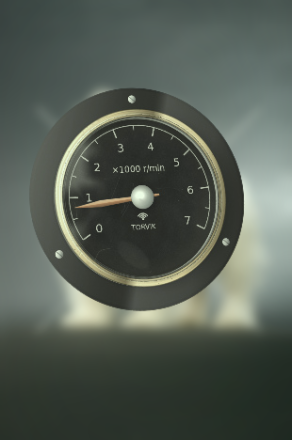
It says 750 rpm
